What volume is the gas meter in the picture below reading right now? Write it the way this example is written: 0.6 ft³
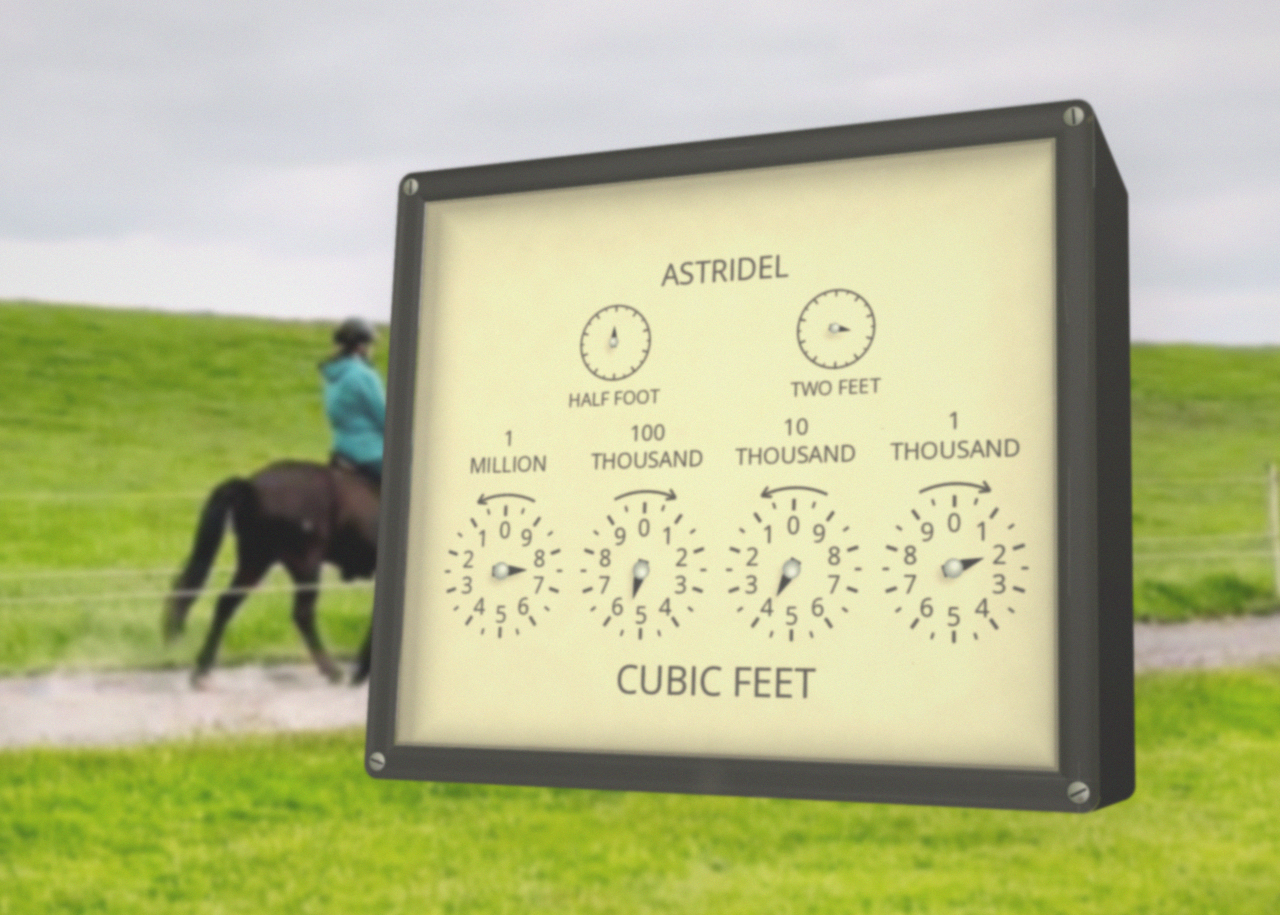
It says 754200 ft³
